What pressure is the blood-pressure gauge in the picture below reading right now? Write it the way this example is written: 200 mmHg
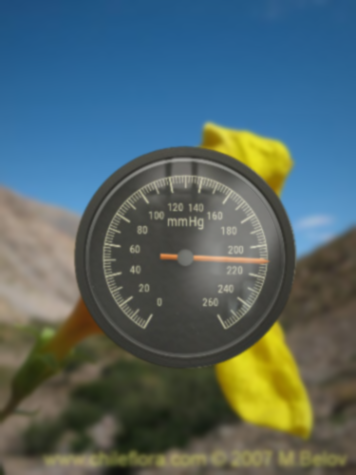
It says 210 mmHg
